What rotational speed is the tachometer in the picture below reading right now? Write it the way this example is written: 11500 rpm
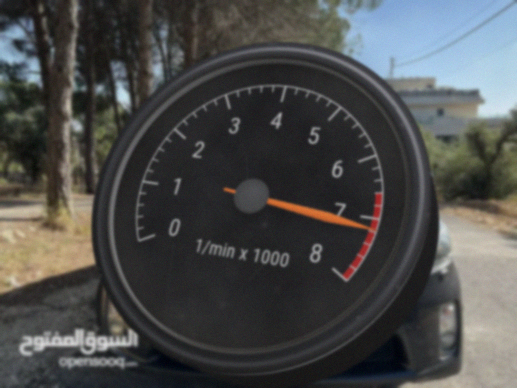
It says 7200 rpm
